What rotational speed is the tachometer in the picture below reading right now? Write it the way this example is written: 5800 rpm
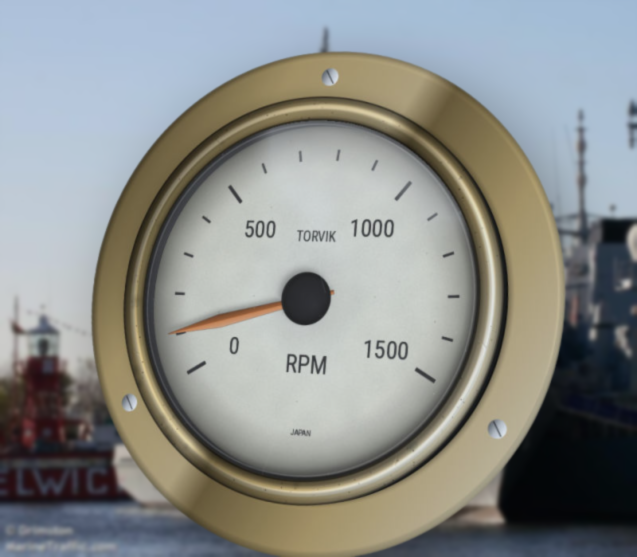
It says 100 rpm
